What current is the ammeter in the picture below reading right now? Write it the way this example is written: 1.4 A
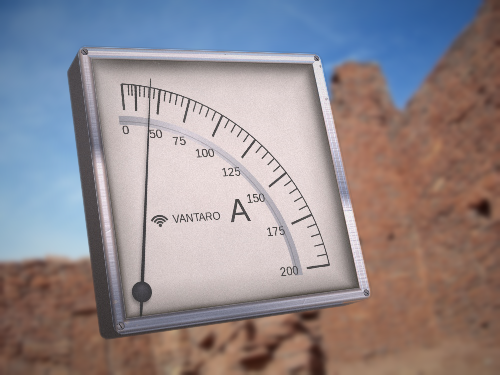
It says 40 A
